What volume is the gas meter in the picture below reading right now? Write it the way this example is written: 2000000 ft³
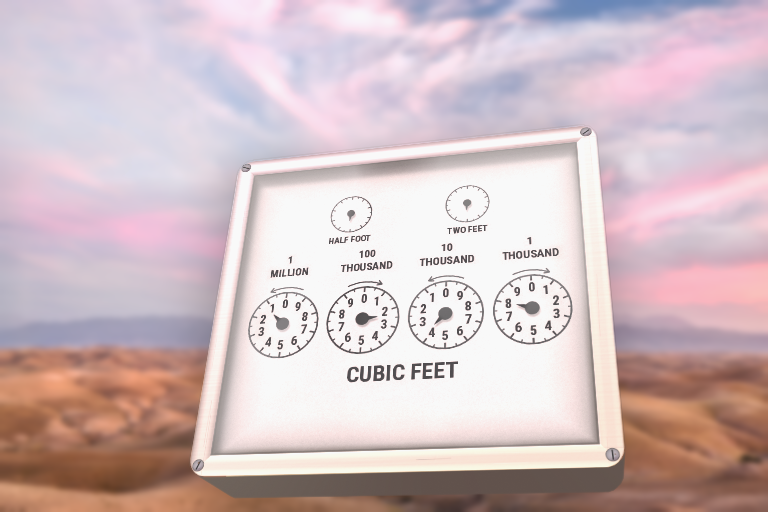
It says 123800 ft³
